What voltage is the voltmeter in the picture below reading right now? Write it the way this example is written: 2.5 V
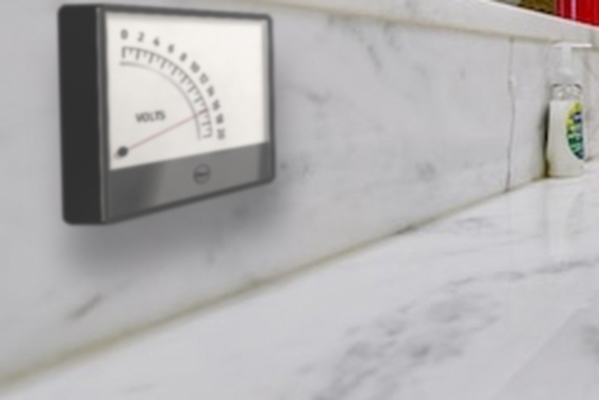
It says 16 V
